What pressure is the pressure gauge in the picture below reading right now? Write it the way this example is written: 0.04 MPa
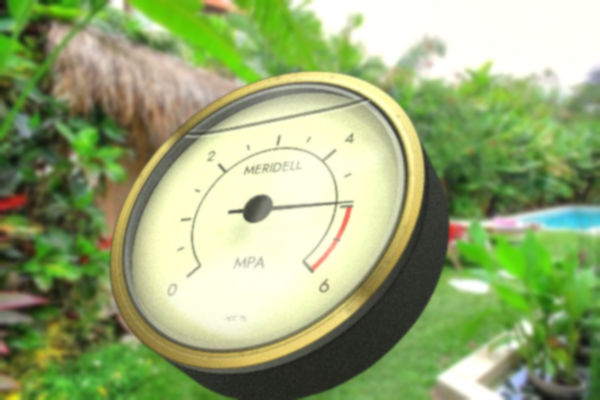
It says 5 MPa
